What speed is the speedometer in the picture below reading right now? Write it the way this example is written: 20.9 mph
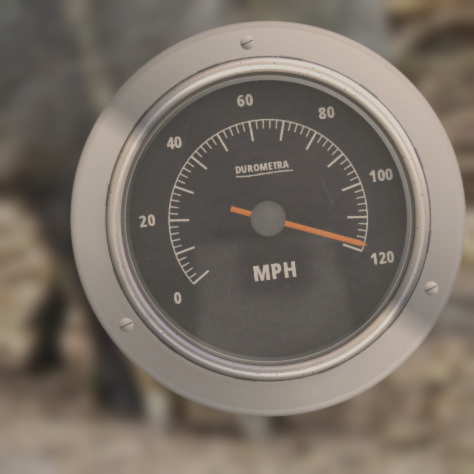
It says 118 mph
